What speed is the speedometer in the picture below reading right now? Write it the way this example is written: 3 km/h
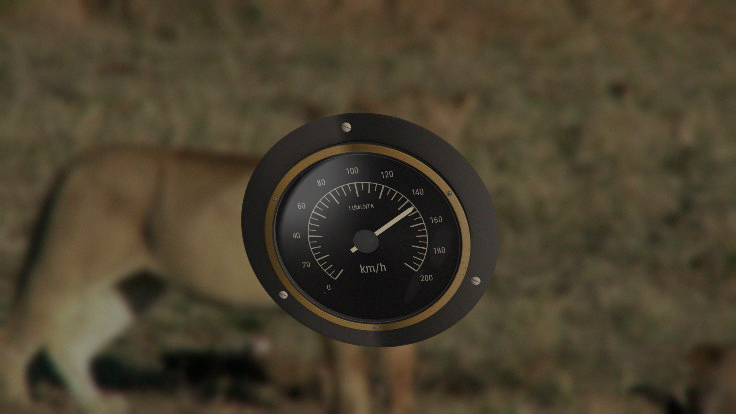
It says 145 km/h
